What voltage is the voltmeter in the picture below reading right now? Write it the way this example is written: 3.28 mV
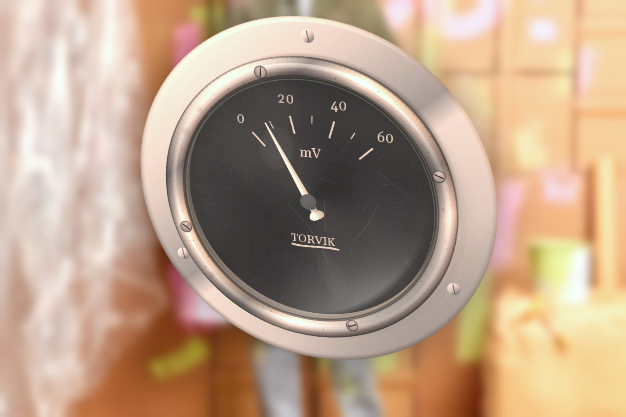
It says 10 mV
